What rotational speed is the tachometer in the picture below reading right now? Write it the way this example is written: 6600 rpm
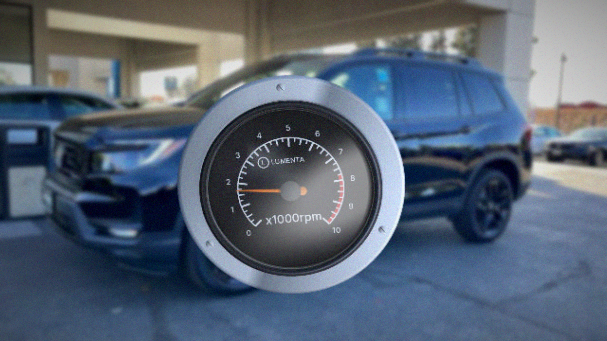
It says 1750 rpm
